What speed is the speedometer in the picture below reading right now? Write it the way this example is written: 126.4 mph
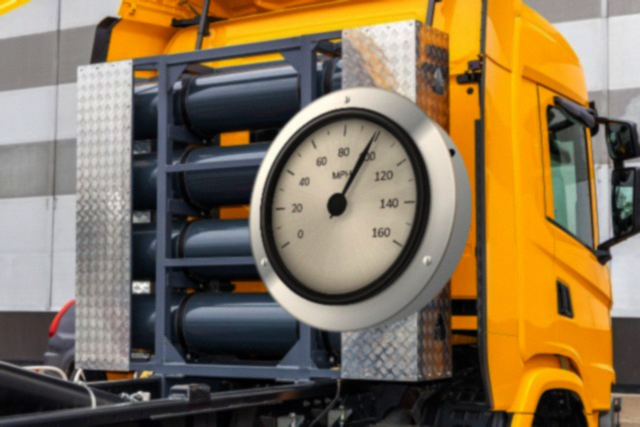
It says 100 mph
